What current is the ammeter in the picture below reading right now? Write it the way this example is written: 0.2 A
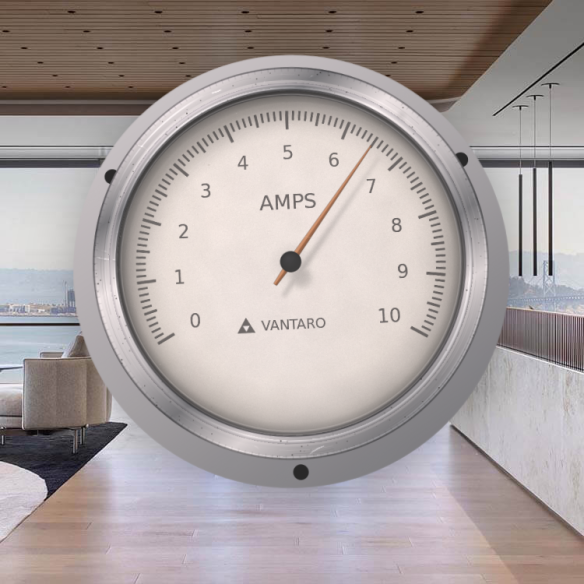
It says 6.5 A
